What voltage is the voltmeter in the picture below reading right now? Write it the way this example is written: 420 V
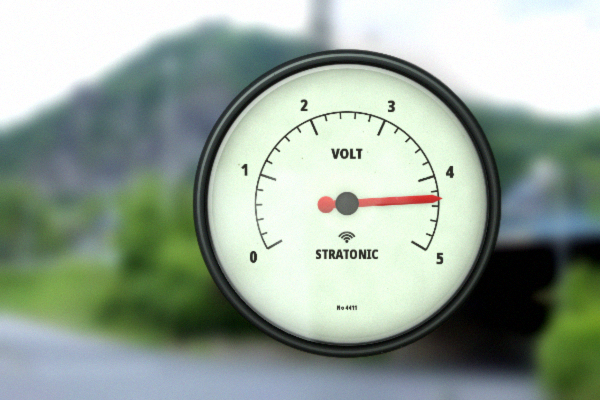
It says 4.3 V
